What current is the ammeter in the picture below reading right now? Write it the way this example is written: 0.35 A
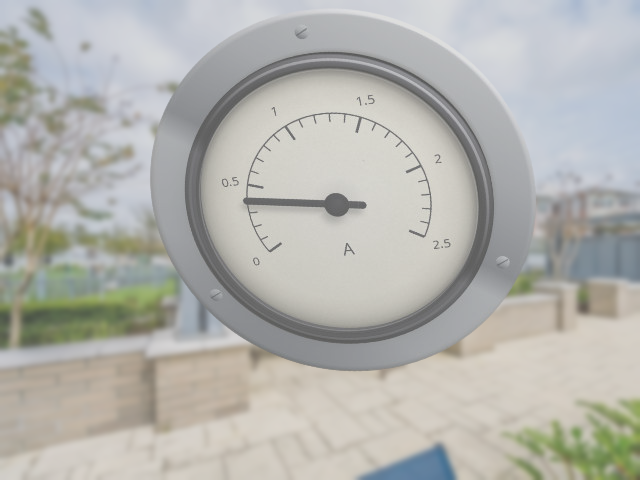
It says 0.4 A
